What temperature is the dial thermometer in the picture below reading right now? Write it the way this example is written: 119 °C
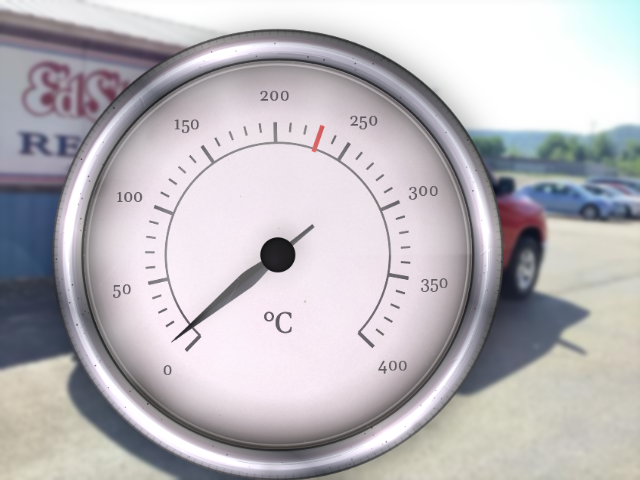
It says 10 °C
